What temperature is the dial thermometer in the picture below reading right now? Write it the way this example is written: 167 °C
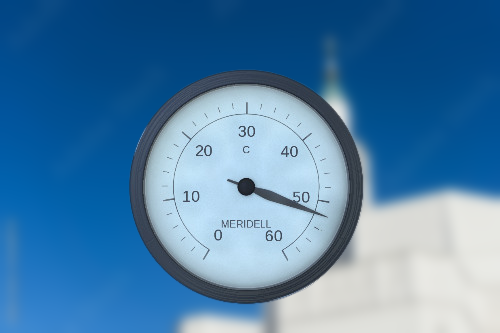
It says 52 °C
